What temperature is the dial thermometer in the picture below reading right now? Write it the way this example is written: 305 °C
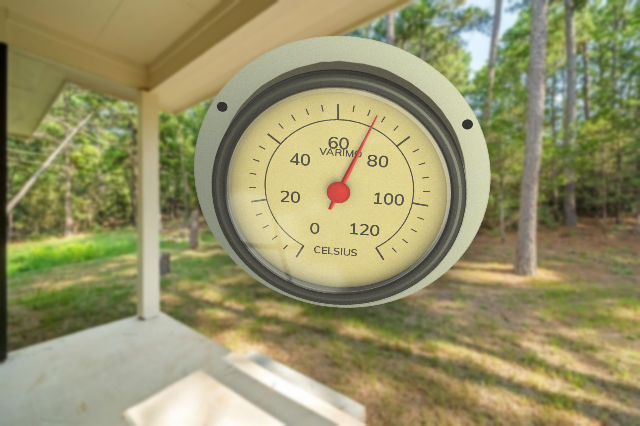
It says 70 °C
